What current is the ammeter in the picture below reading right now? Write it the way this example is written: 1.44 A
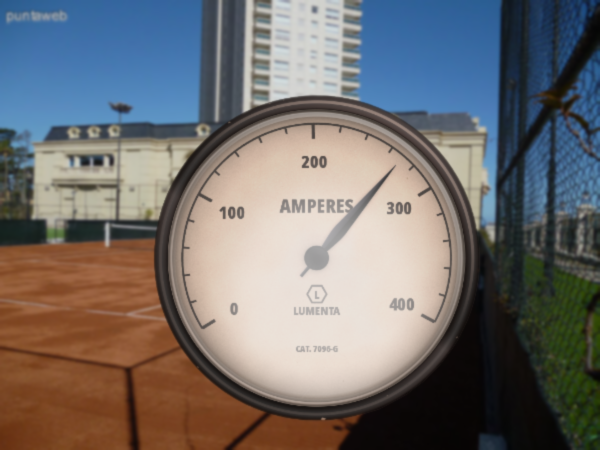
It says 270 A
